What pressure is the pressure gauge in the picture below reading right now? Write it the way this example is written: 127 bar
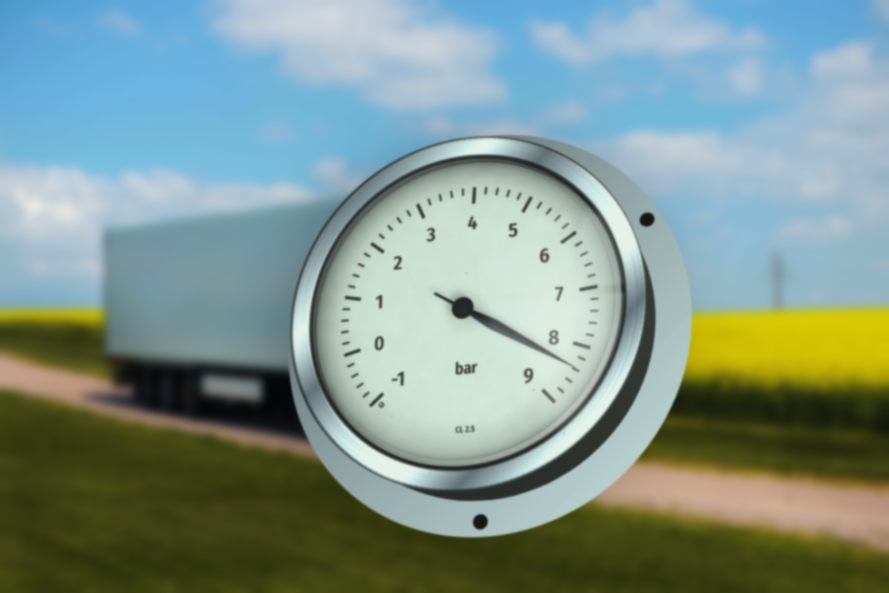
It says 8.4 bar
